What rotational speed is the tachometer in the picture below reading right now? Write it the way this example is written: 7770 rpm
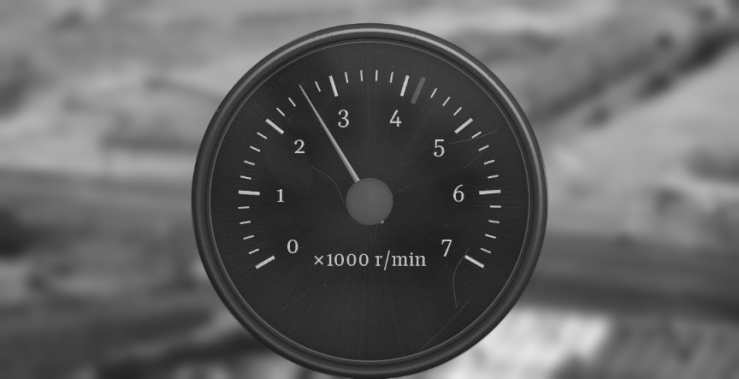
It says 2600 rpm
